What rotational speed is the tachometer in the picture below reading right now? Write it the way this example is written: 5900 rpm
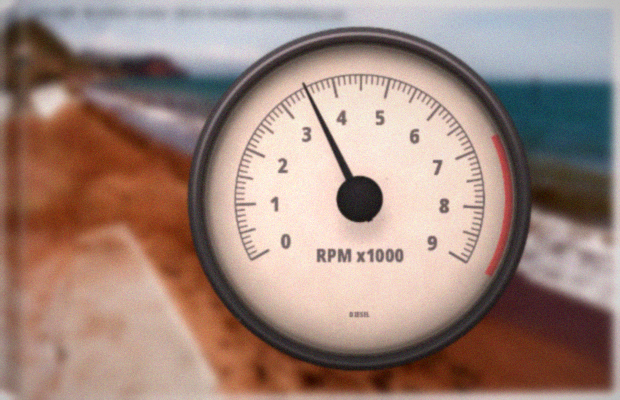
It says 3500 rpm
